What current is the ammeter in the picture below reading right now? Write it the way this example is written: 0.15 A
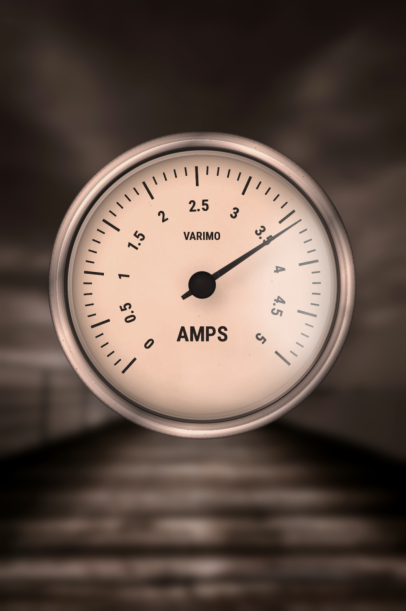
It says 3.6 A
